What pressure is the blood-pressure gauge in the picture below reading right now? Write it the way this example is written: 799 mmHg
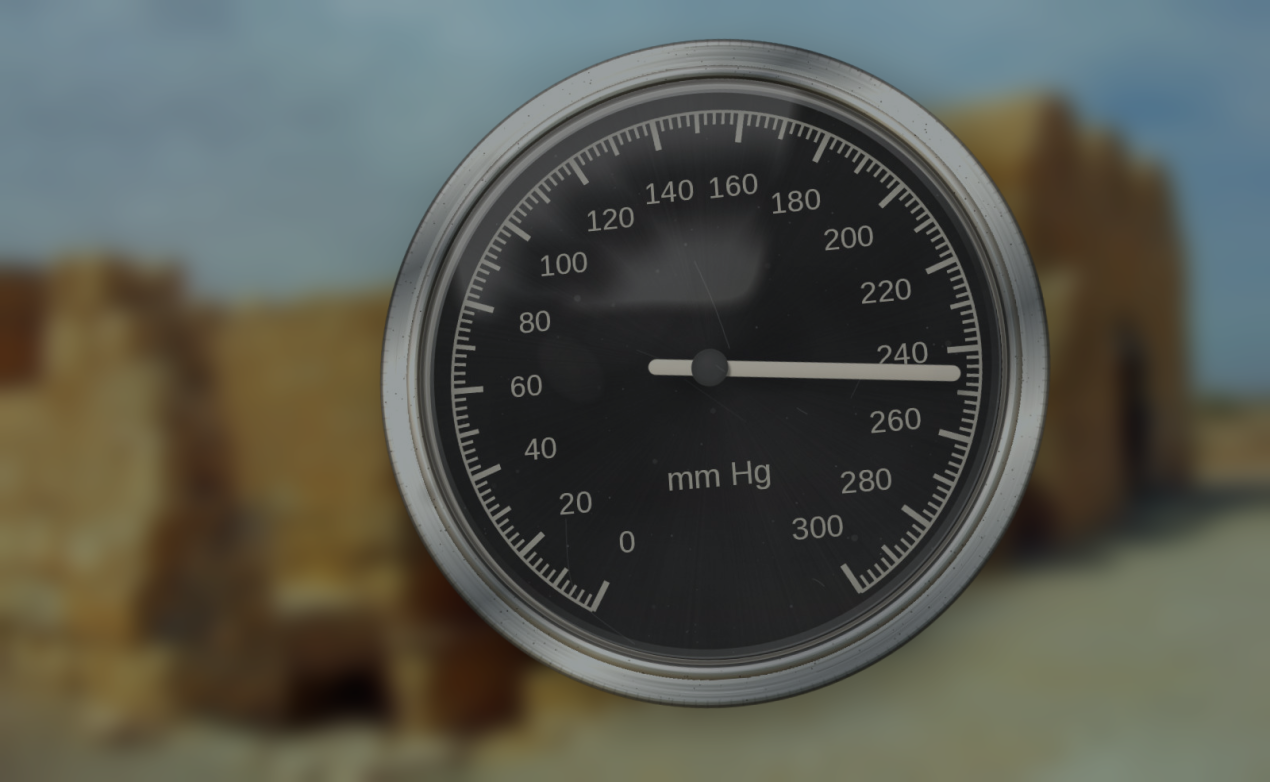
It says 246 mmHg
